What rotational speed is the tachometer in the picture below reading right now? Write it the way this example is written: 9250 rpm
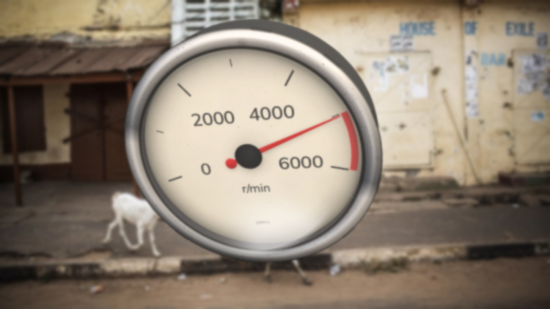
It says 5000 rpm
